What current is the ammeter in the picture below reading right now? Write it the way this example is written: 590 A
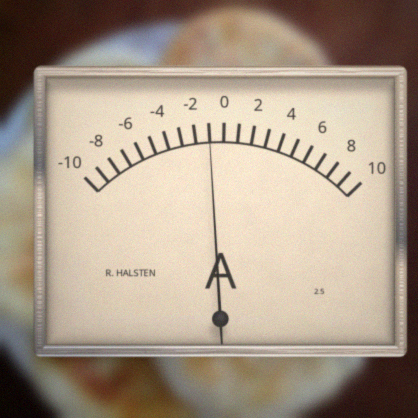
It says -1 A
